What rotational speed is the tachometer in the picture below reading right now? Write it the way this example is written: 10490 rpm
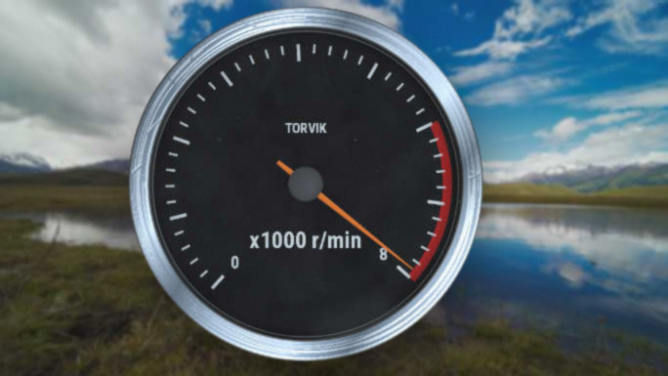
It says 7900 rpm
